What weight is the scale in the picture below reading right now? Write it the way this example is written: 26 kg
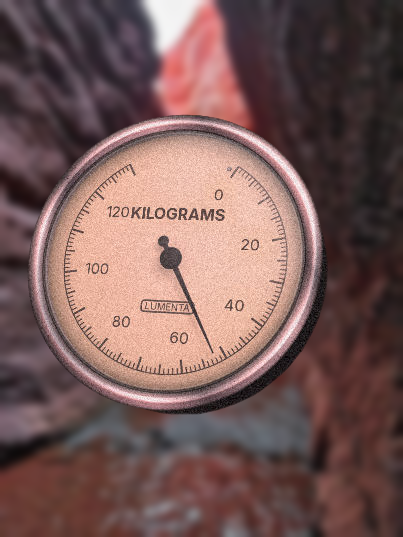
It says 52 kg
